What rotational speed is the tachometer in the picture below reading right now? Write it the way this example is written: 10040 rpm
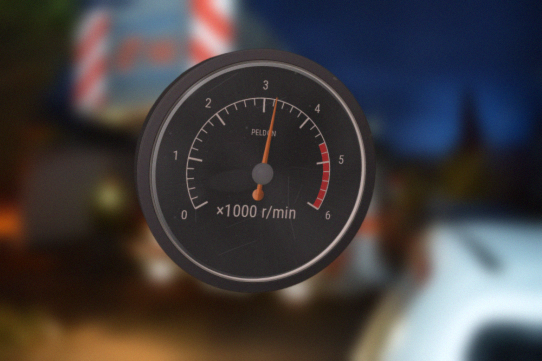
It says 3200 rpm
